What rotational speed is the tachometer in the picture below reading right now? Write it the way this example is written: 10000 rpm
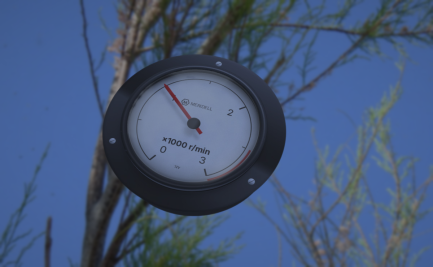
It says 1000 rpm
